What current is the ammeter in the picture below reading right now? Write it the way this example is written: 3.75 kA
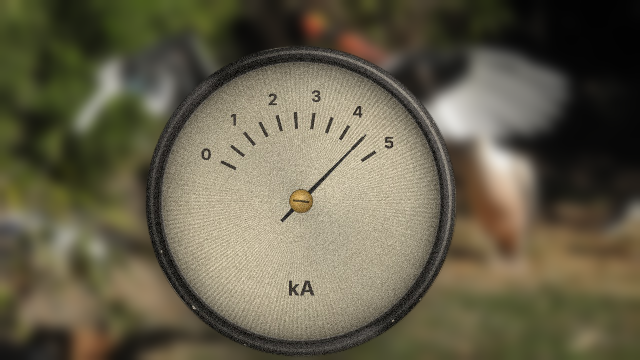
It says 4.5 kA
